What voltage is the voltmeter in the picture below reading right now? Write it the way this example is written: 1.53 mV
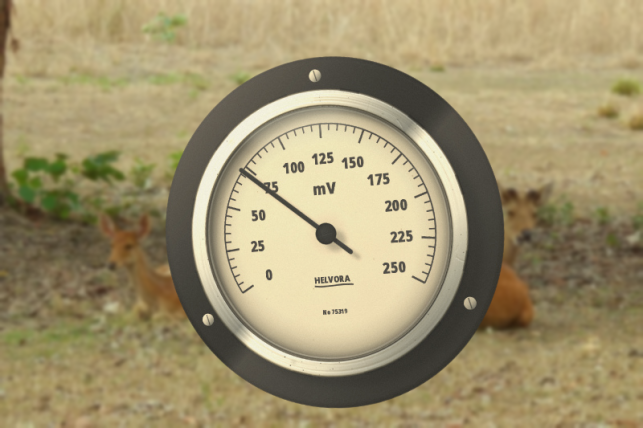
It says 72.5 mV
